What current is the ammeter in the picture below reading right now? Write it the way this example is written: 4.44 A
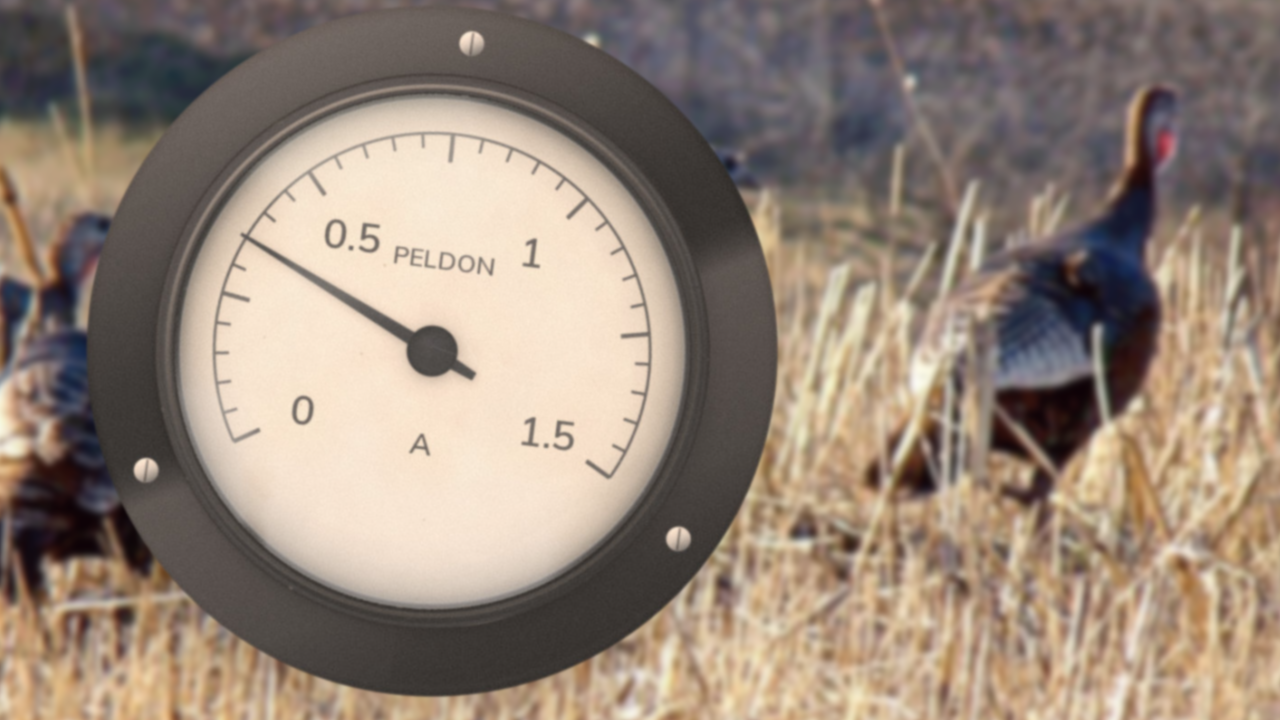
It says 0.35 A
